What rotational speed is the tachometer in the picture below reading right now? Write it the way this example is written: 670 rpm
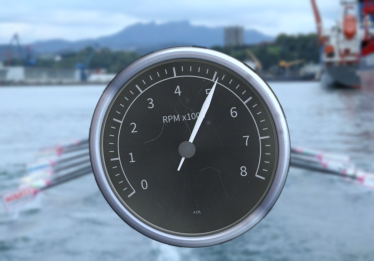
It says 5100 rpm
